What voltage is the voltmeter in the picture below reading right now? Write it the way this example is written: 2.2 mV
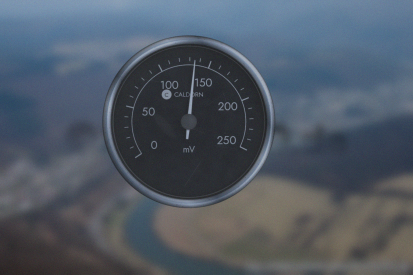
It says 135 mV
